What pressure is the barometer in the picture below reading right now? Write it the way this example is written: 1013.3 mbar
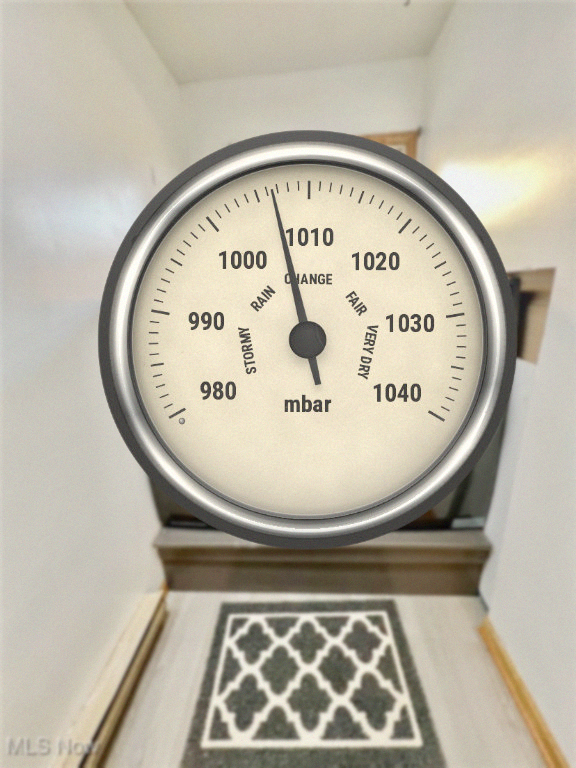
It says 1006.5 mbar
